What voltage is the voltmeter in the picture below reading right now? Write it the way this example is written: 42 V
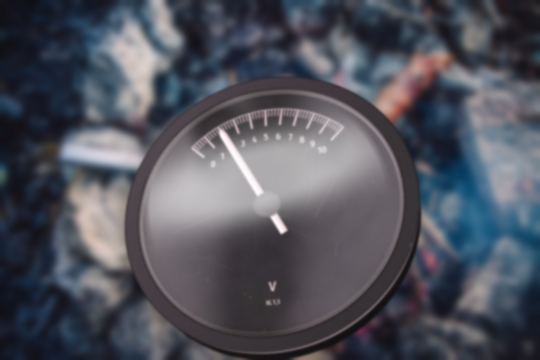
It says 2 V
